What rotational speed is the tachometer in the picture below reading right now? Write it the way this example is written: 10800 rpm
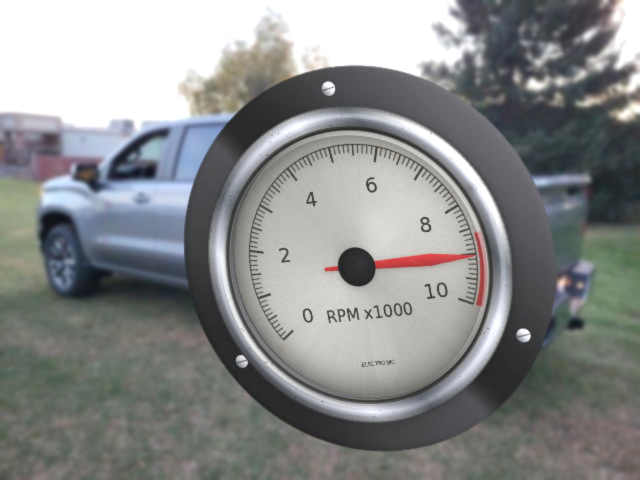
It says 9000 rpm
